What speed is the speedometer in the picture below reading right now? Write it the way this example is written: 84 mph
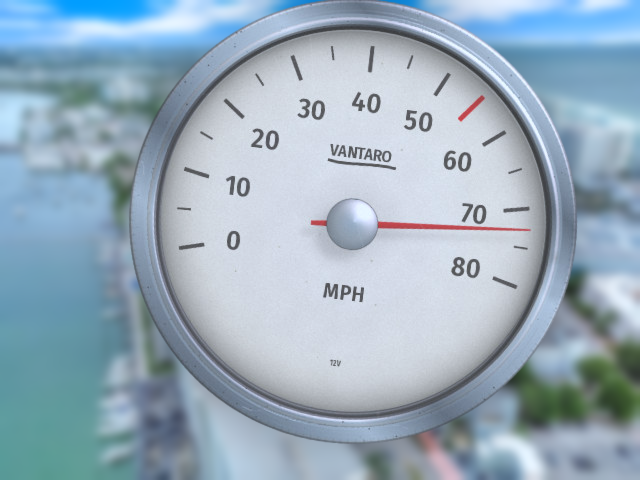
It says 72.5 mph
